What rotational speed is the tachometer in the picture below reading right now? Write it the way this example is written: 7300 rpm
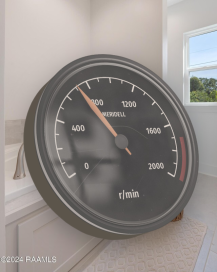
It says 700 rpm
